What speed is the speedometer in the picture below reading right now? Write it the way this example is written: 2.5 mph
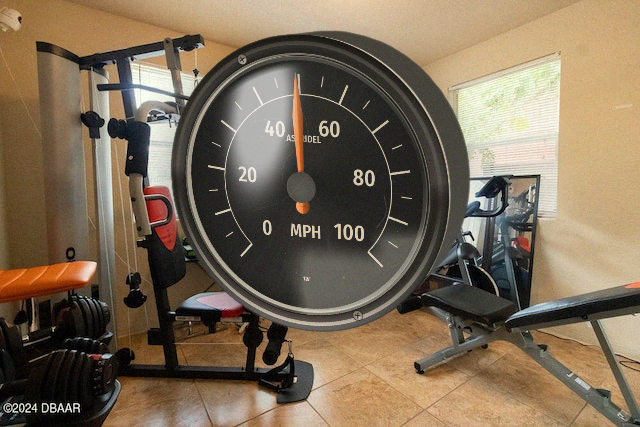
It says 50 mph
